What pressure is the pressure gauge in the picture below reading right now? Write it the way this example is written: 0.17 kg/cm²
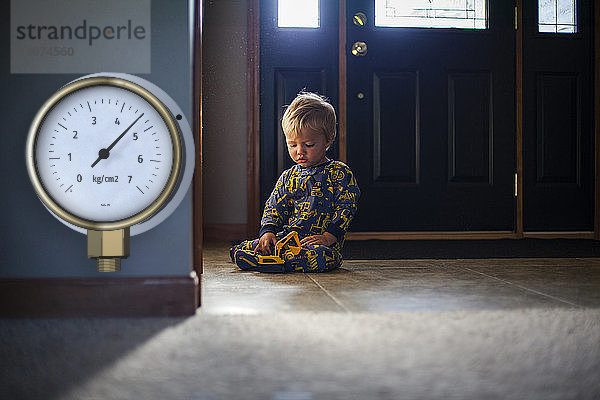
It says 4.6 kg/cm²
